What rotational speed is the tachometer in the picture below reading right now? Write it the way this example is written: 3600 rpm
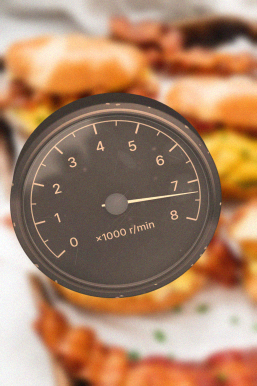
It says 7250 rpm
